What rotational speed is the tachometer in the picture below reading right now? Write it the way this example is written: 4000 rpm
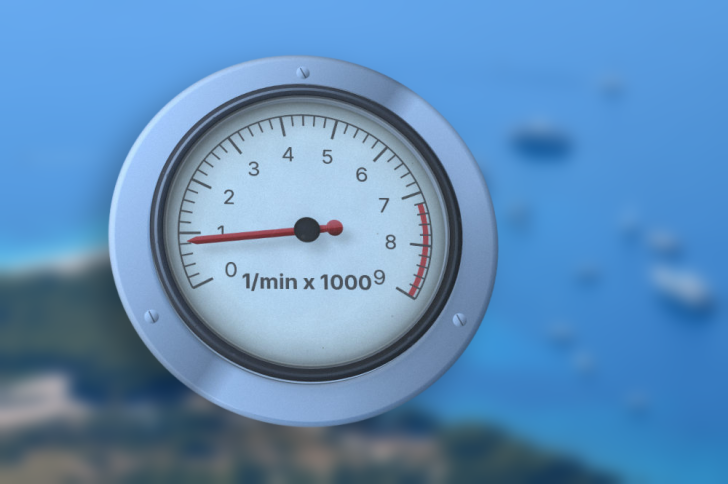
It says 800 rpm
